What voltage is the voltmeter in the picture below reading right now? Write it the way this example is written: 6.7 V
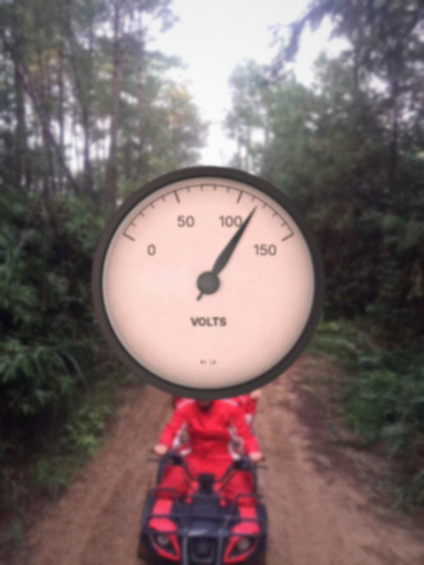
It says 115 V
